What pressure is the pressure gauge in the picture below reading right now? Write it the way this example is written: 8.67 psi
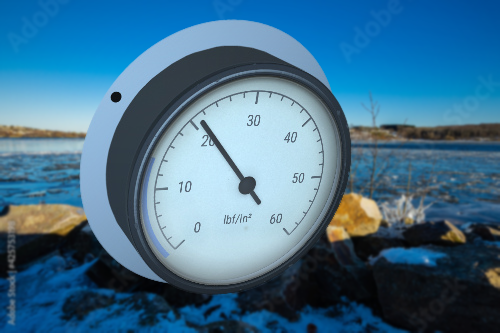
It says 21 psi
